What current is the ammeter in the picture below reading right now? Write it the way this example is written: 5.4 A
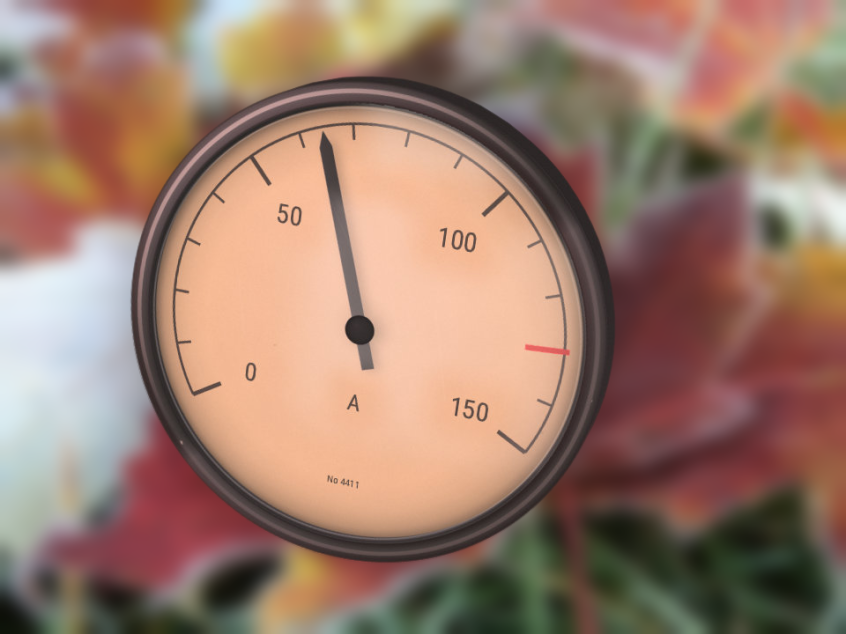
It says 65 A
